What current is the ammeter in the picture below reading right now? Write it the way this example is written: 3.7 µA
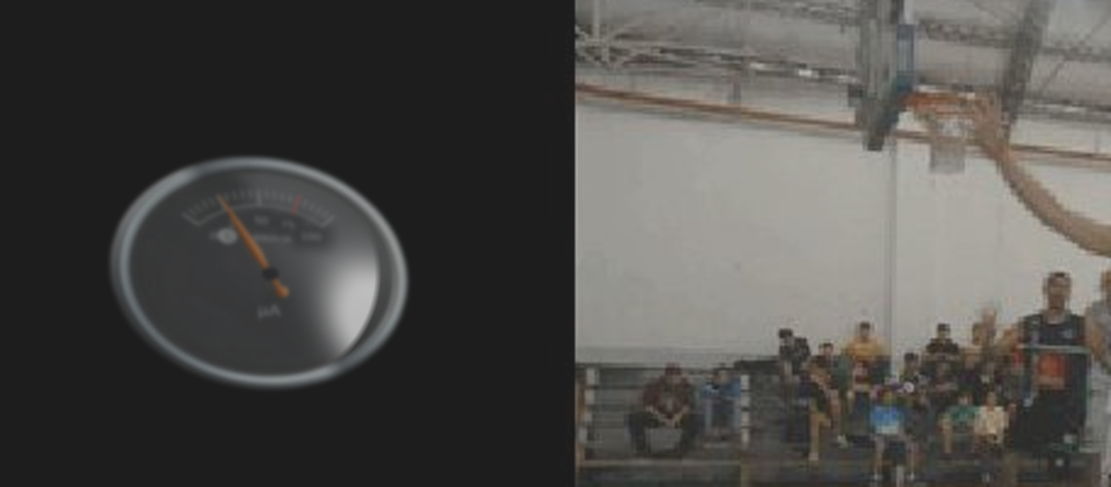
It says 25 µA
